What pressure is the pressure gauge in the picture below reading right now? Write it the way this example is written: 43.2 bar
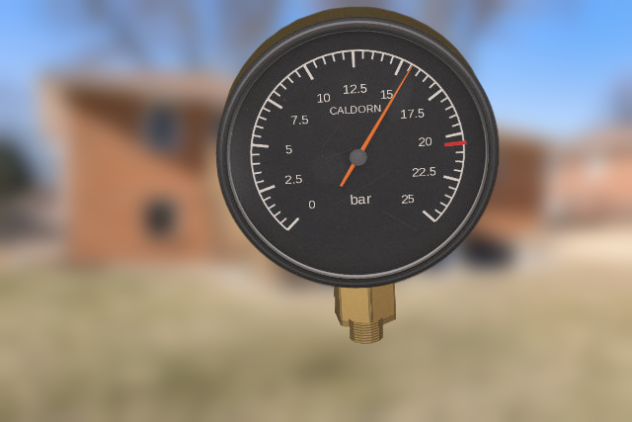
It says 15.5 bar
